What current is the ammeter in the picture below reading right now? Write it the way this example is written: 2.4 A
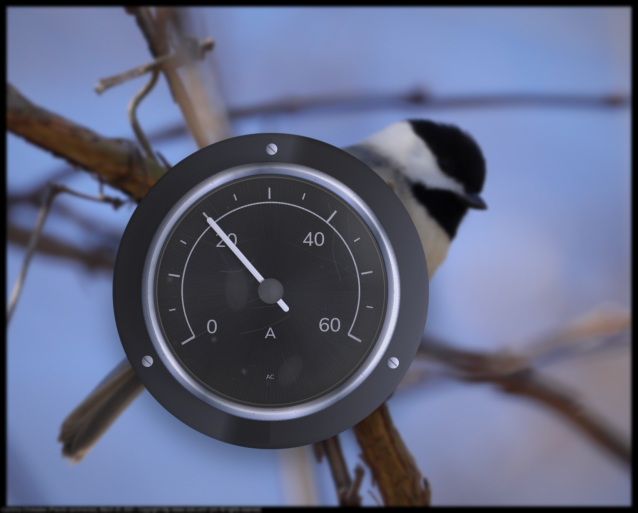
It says 20 A
